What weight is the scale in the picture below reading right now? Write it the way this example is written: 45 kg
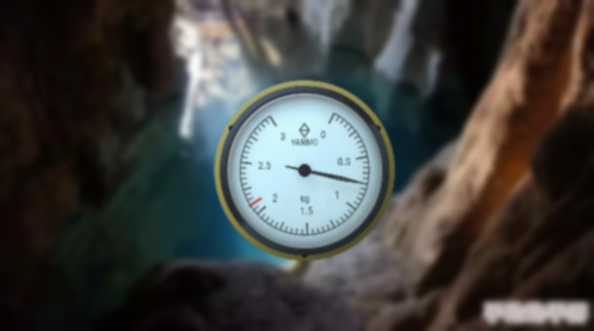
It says 0.75 kg
